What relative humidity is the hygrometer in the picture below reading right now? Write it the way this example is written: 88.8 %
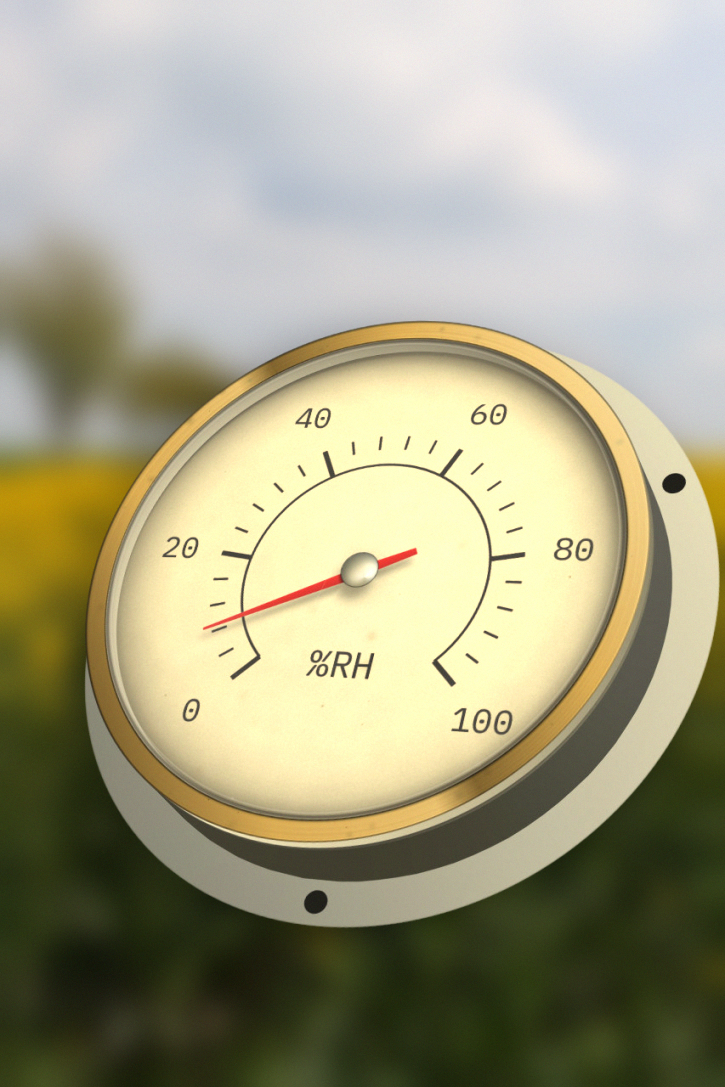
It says 8 %
